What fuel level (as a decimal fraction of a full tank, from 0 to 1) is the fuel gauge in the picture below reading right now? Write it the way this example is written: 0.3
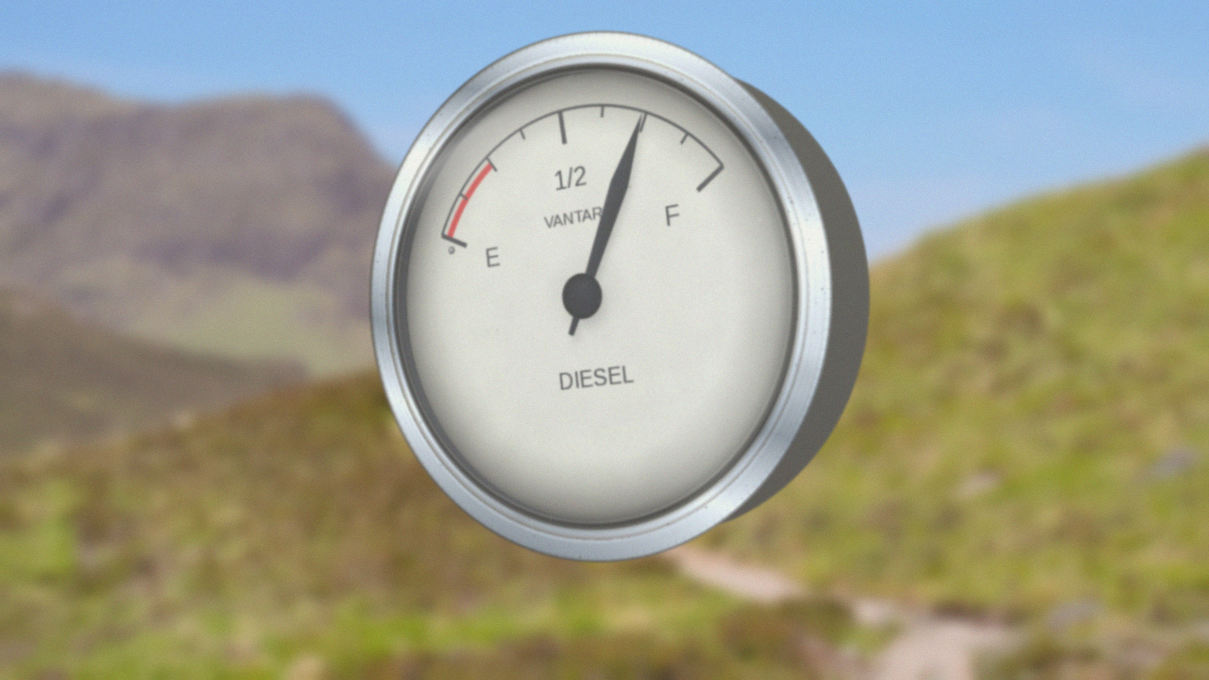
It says 0.75
